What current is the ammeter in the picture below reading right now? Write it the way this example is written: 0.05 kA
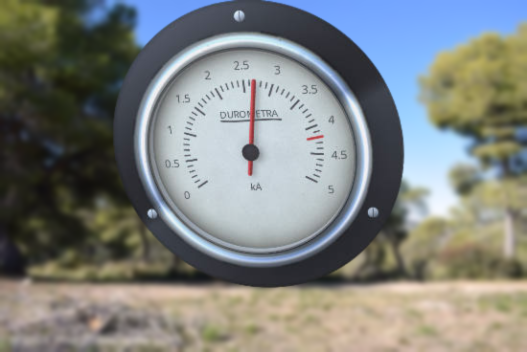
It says 2.7 kA
